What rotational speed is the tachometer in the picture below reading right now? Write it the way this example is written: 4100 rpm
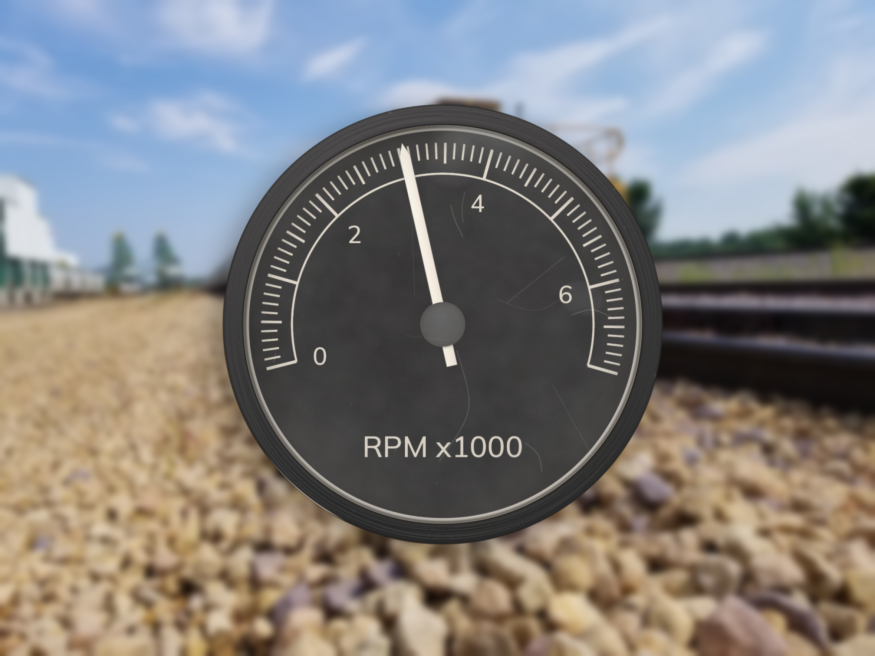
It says 3050 rpm
